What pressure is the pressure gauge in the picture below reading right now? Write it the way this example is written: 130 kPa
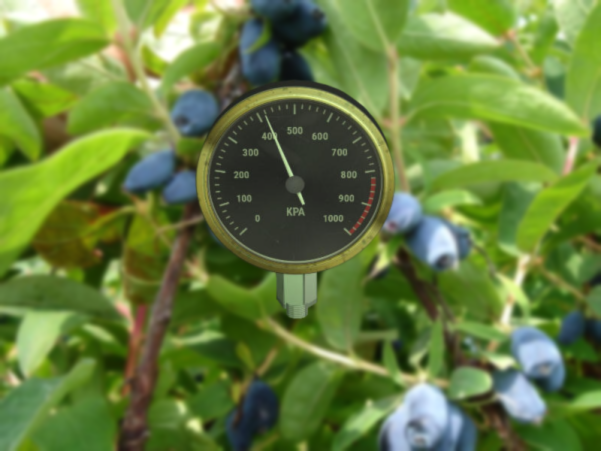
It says 420 kPa
